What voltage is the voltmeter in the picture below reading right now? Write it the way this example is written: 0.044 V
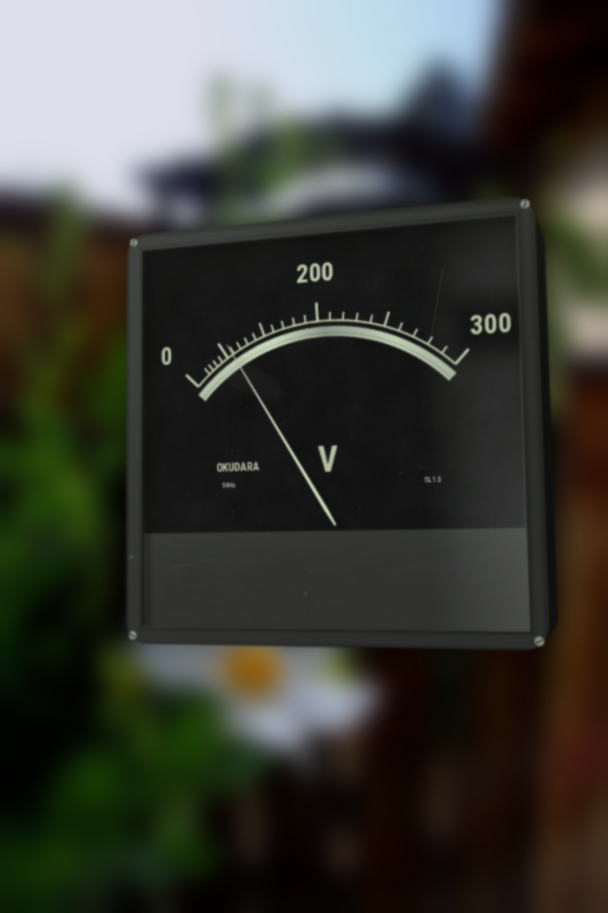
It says 110 V
